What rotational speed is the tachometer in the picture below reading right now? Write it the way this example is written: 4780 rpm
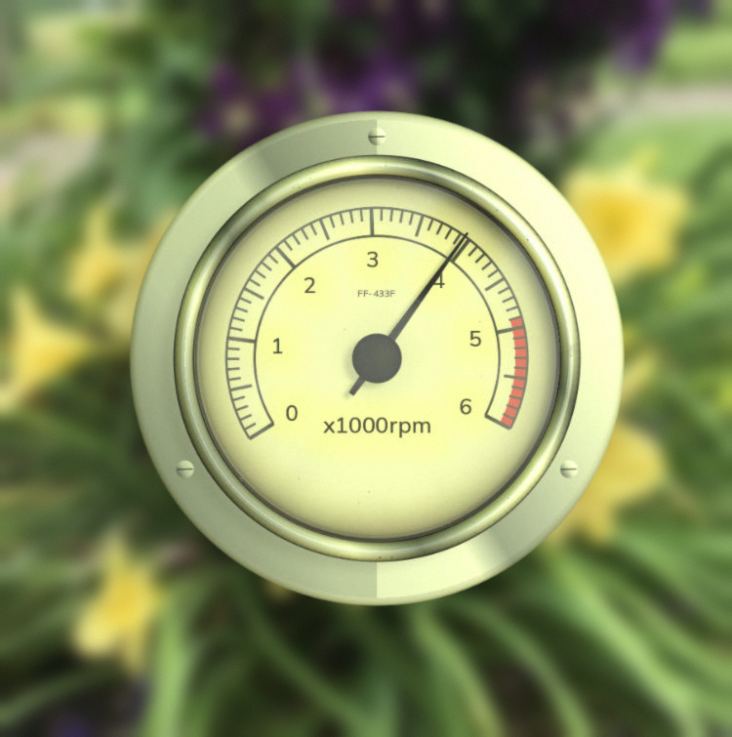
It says 3950 rpm
